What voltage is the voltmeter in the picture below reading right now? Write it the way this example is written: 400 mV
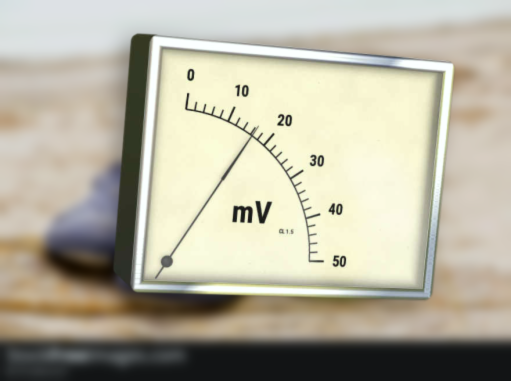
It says 16 mV
